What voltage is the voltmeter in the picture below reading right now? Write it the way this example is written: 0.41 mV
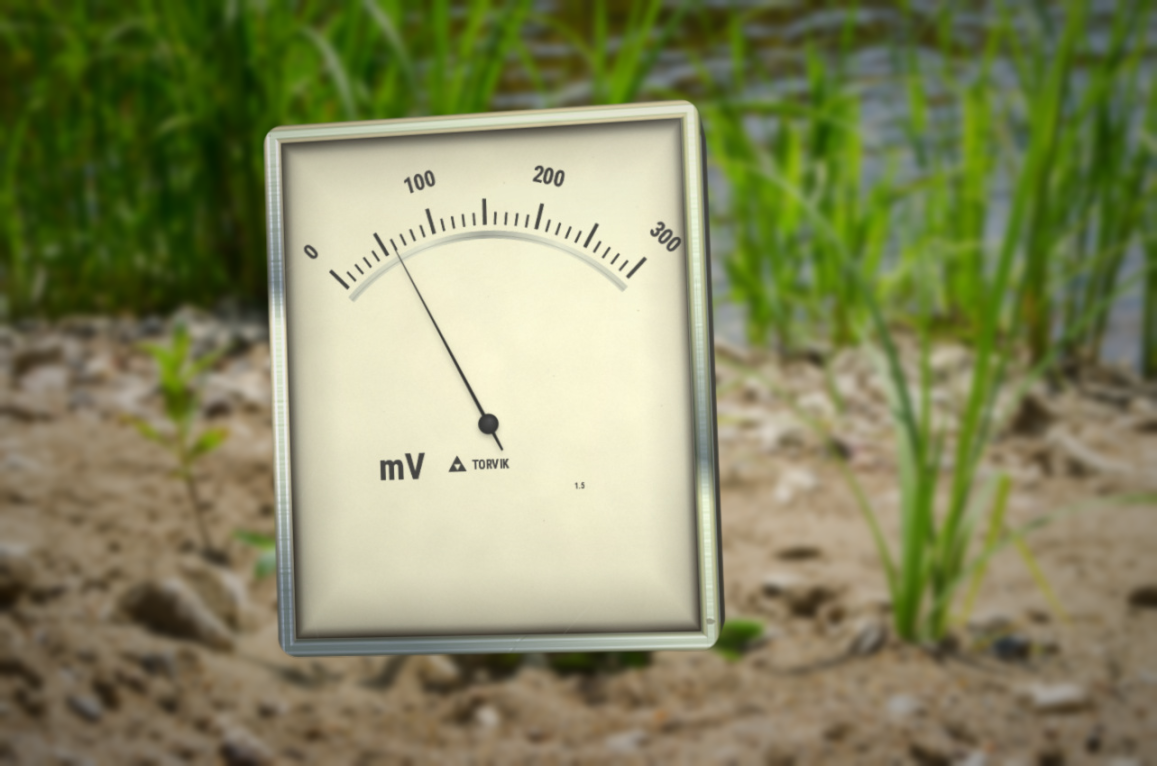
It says 60 mV
